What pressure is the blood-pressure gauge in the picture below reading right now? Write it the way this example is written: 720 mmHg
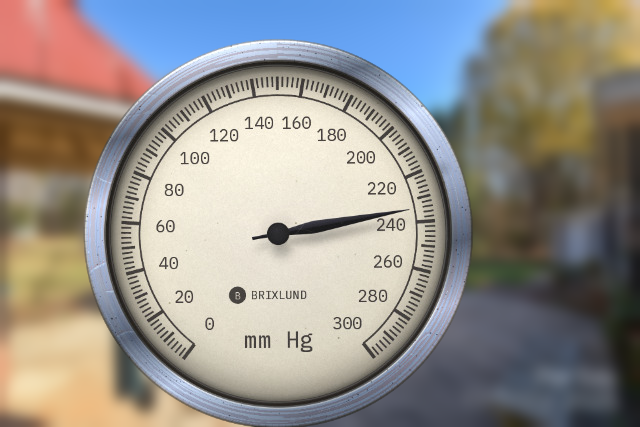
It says 234 mmHg
